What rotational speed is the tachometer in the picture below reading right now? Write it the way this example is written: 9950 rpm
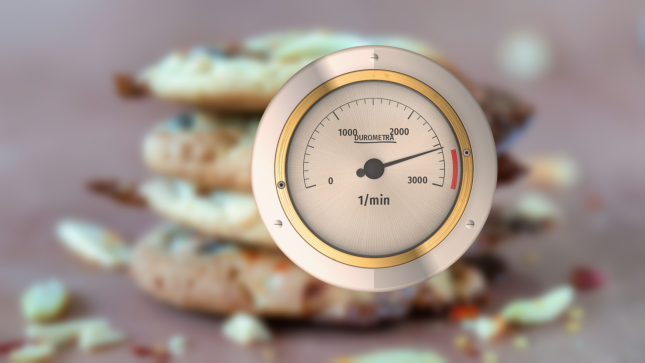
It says 2550 rpm
